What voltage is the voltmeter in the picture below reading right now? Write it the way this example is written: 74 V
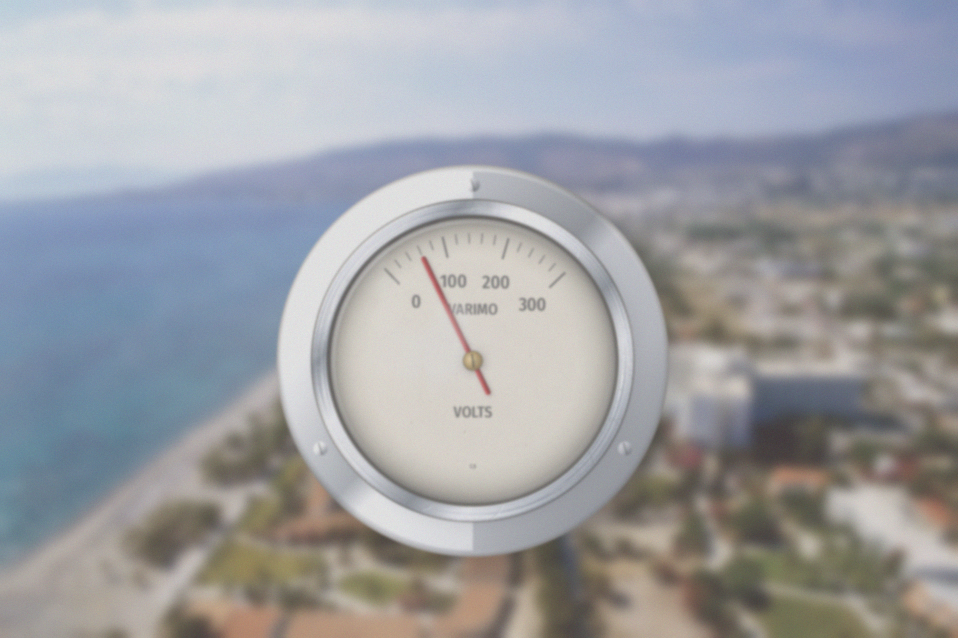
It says 60 V
